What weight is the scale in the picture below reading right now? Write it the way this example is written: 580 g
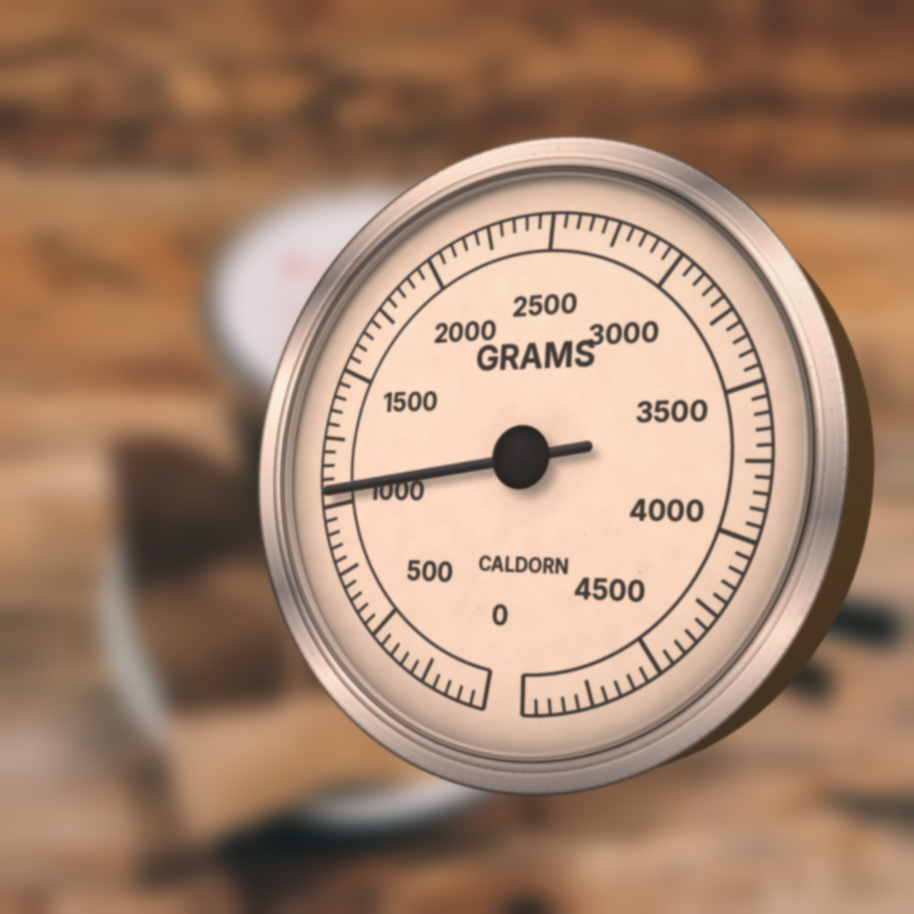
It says 1050 g
